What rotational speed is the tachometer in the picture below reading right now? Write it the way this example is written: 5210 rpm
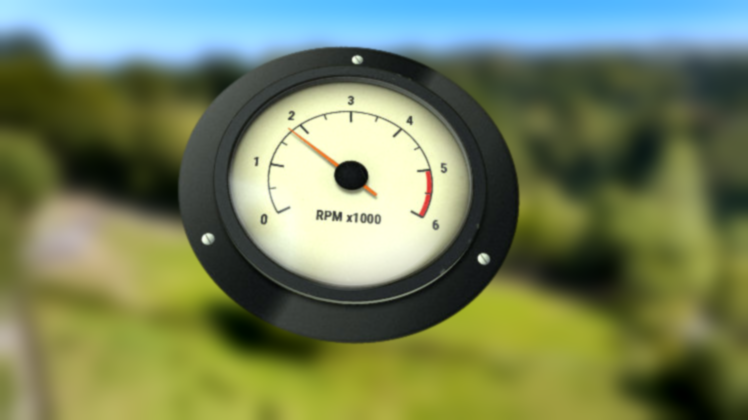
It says 1750 rpm
